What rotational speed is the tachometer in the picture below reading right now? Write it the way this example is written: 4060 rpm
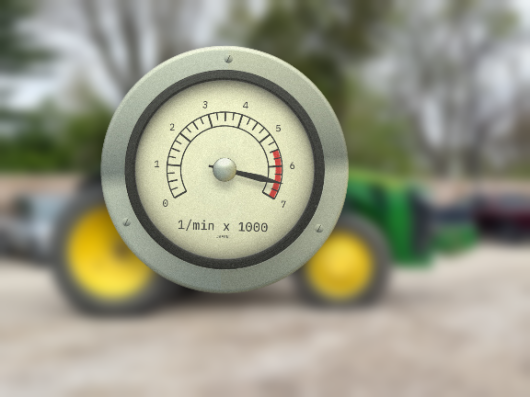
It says 6500 rpm
